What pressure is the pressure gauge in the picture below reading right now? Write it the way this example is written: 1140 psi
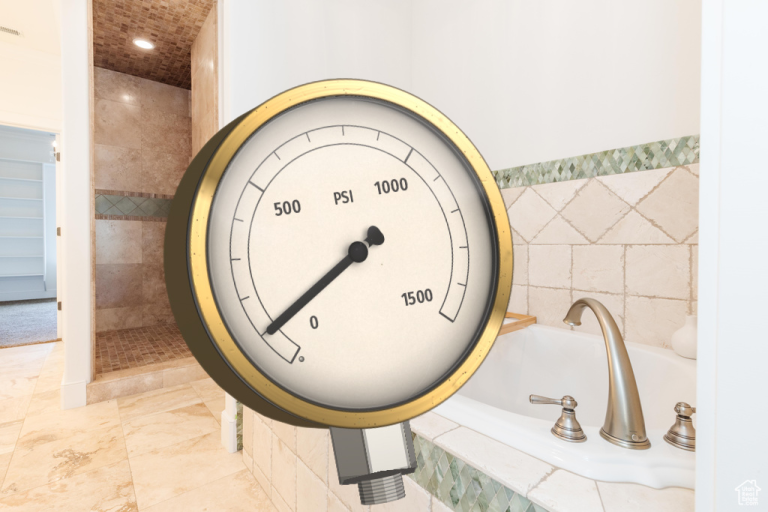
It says 100 psi
